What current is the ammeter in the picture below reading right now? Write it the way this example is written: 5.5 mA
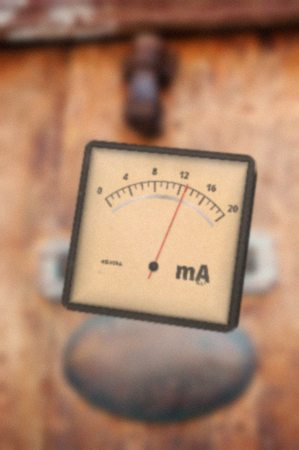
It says 13 mA
